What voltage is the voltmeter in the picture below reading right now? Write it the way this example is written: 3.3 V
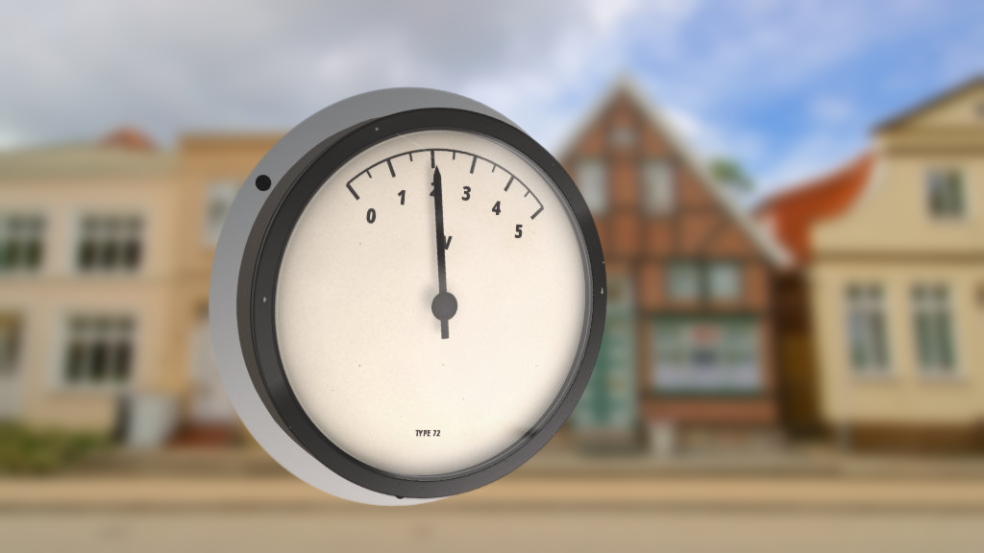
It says 2 V
